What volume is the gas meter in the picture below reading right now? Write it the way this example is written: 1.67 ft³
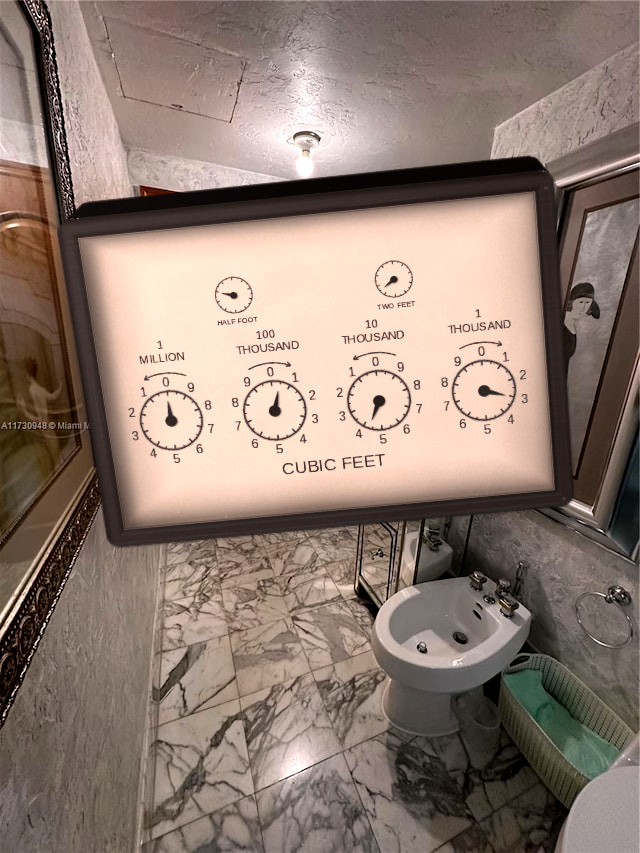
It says 4300 ft³
